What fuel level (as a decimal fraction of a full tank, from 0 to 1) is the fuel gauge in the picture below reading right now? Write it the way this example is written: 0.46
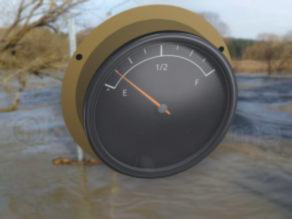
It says 0.125
